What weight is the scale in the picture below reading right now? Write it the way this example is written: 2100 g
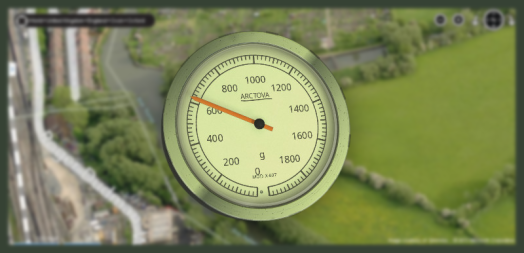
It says 620 g
